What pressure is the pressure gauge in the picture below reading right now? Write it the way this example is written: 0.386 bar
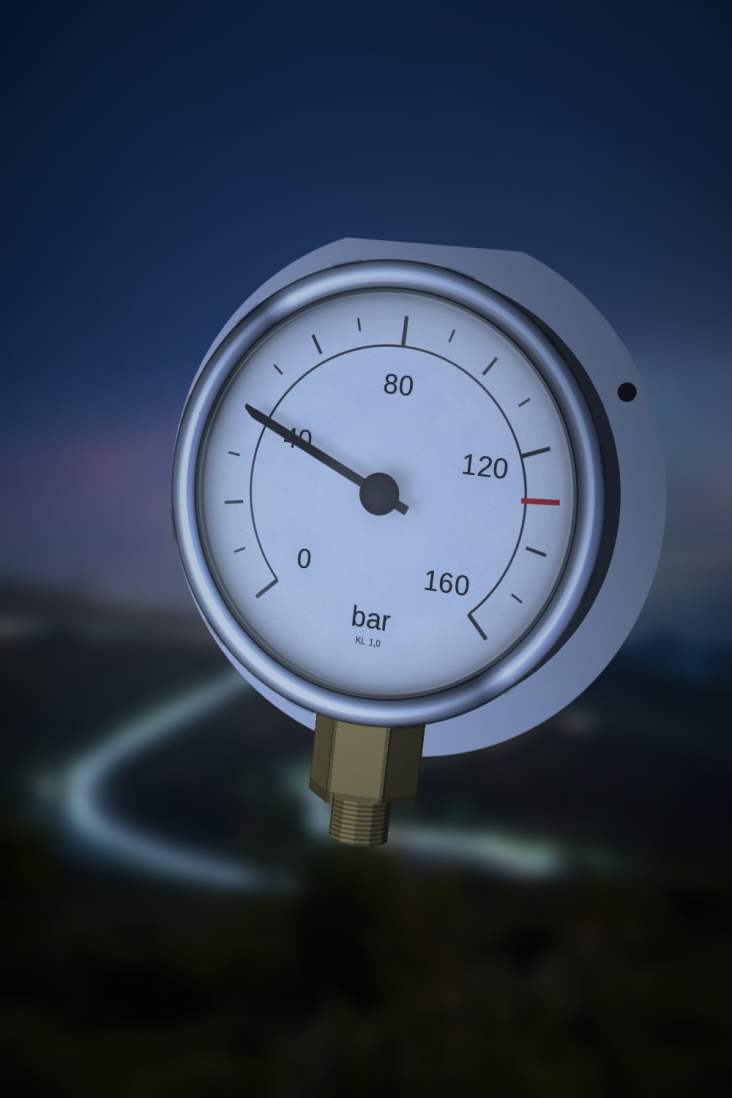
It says 40 bar
